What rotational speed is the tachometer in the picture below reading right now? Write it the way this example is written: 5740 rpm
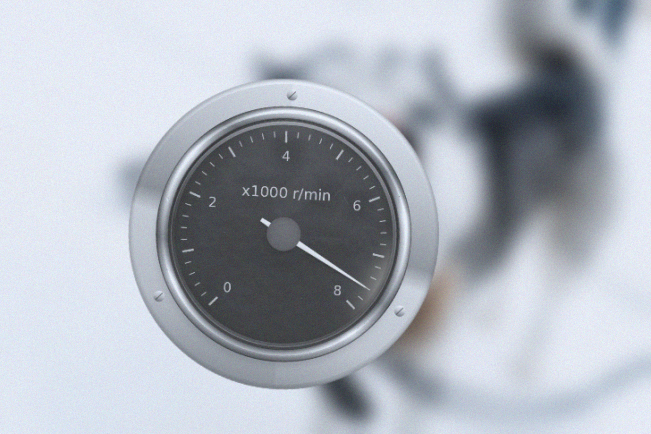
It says 7600 rpm
